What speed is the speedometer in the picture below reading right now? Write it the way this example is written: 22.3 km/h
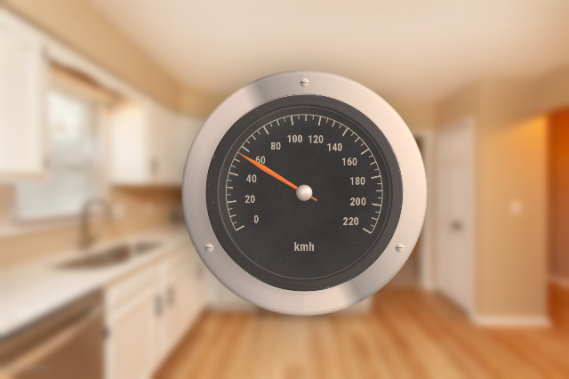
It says 55 km/h
